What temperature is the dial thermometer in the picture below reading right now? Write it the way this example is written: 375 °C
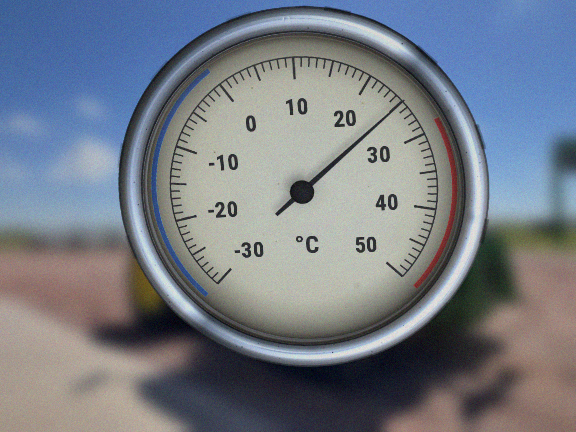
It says 25 °C
